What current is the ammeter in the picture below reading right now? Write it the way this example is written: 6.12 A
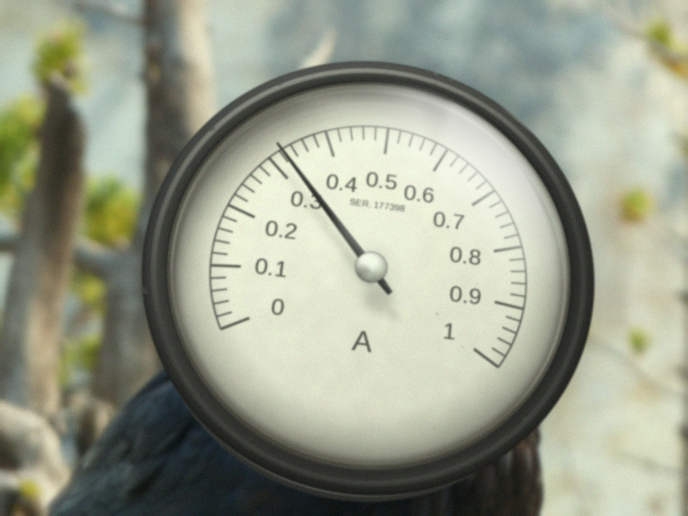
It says 0.32 A
